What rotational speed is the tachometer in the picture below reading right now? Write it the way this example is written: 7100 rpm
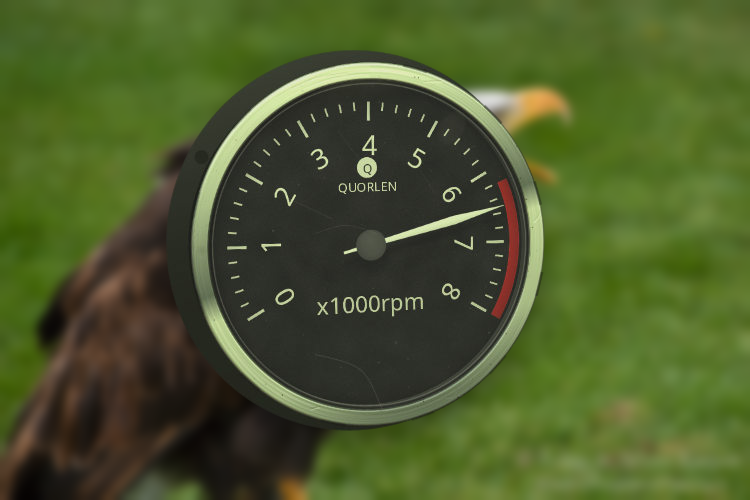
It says 6500 rpm
